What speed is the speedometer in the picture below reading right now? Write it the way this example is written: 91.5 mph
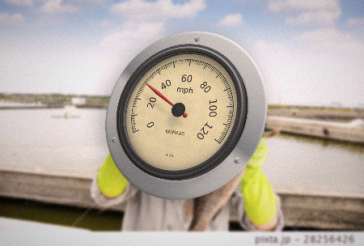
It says 30 mph
